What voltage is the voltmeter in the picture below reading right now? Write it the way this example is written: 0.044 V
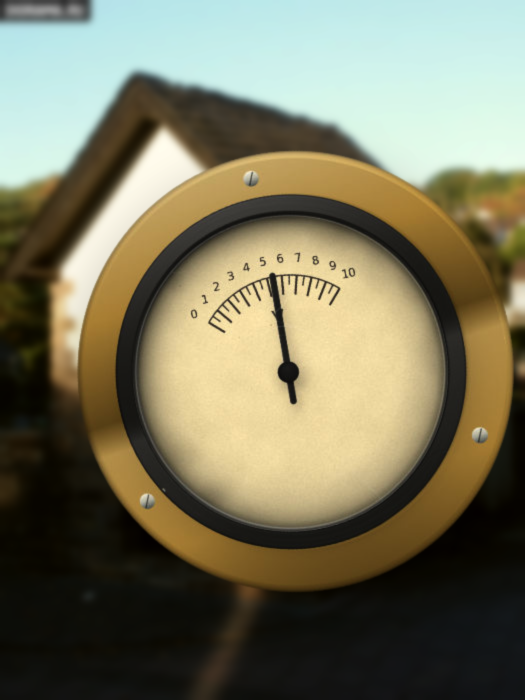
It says 5.5 V
